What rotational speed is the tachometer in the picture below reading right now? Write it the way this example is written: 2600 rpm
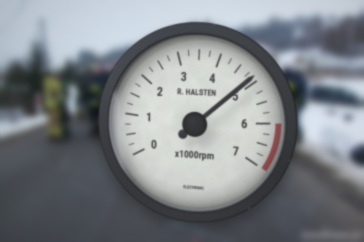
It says 4875 rpm
